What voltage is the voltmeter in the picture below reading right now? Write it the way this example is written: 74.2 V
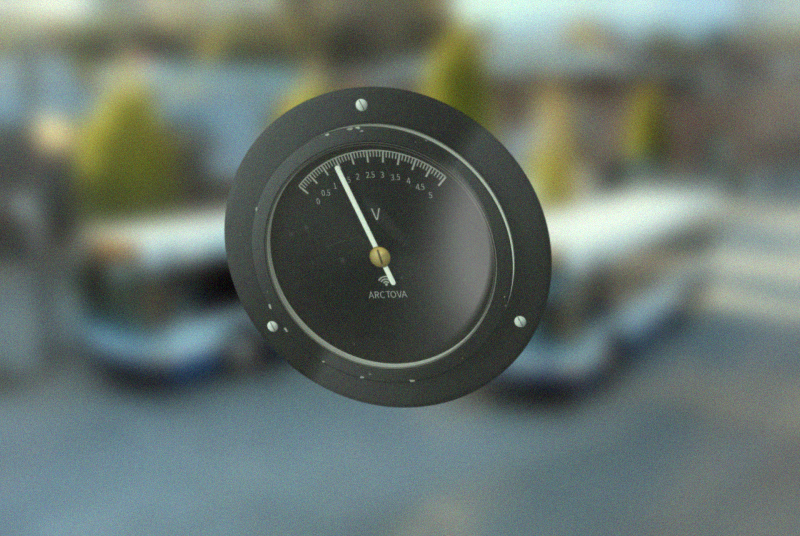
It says 1.5 V
